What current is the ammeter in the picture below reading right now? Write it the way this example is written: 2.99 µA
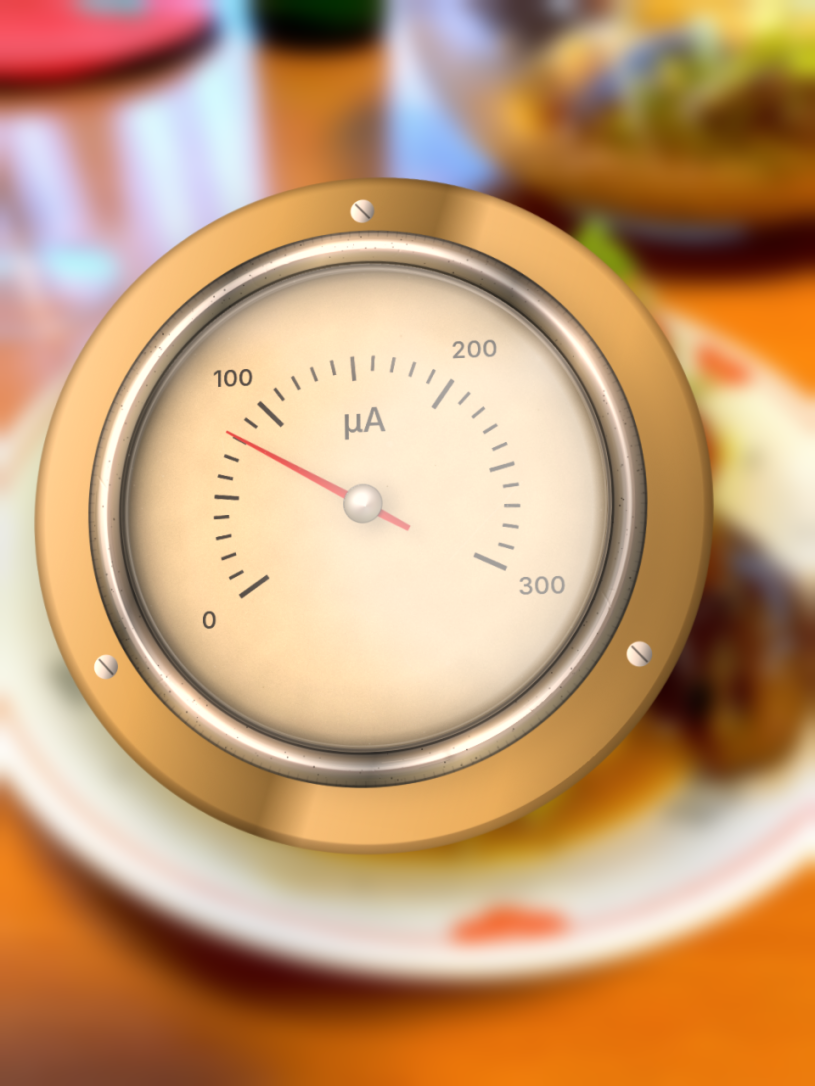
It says 80 µA
